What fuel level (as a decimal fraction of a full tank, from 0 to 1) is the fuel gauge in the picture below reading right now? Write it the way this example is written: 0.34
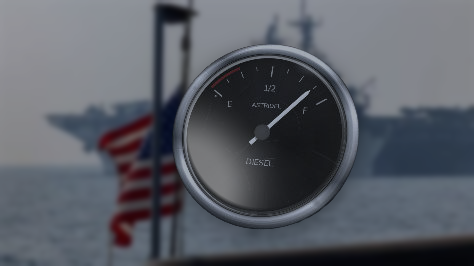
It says 0.875
